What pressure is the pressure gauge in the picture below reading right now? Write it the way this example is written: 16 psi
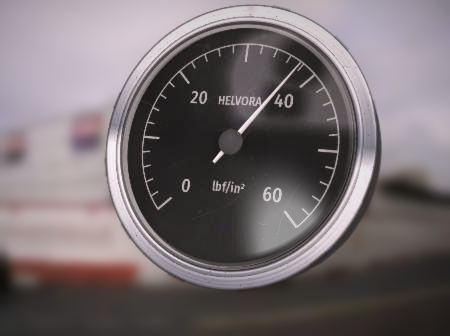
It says 38 psi
